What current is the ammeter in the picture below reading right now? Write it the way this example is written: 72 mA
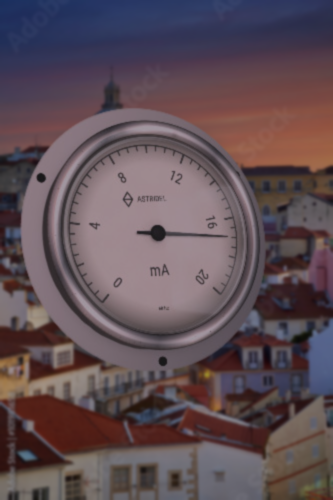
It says 17 mA
